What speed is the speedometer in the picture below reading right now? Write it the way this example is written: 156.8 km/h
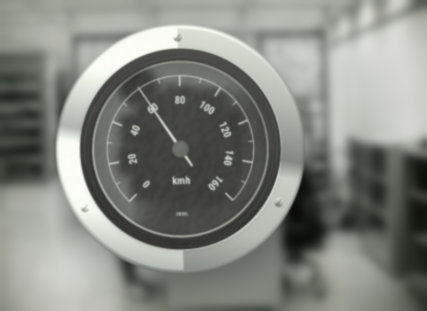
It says 60 km/h
